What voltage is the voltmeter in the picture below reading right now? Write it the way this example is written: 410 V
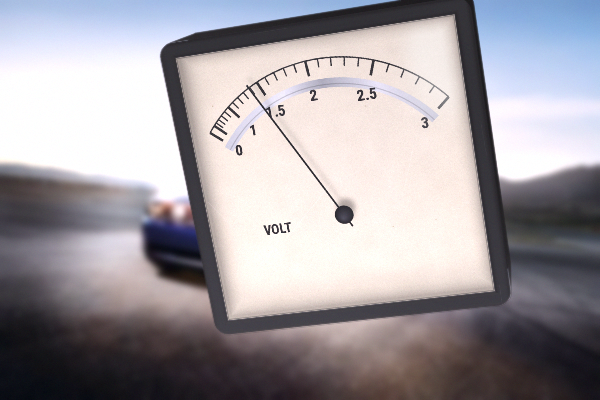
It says 1.4 V
